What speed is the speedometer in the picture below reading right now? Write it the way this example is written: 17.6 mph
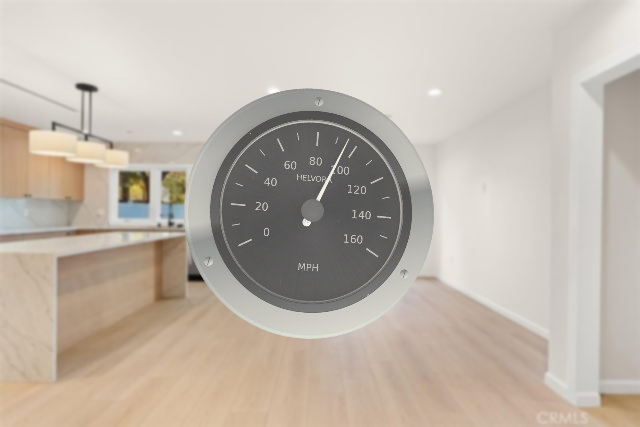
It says 95 mph
